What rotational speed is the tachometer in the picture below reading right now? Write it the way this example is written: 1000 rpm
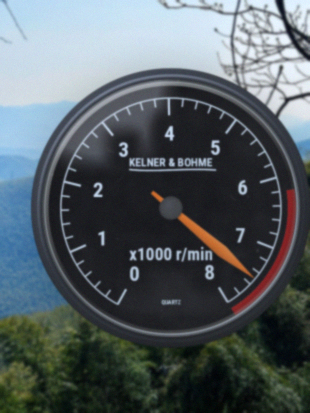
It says 7500 rpm
